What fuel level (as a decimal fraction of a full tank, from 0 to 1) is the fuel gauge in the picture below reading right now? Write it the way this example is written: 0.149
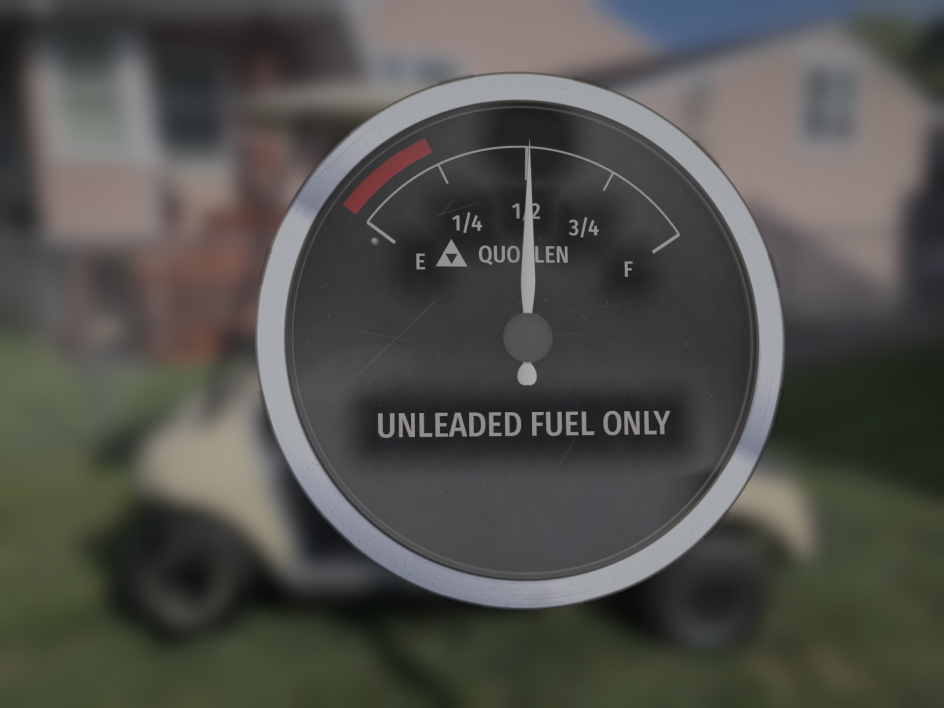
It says 0.5
